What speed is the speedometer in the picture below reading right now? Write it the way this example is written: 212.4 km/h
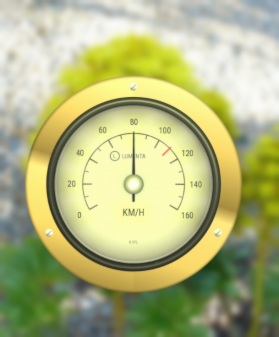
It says 80 km/h
